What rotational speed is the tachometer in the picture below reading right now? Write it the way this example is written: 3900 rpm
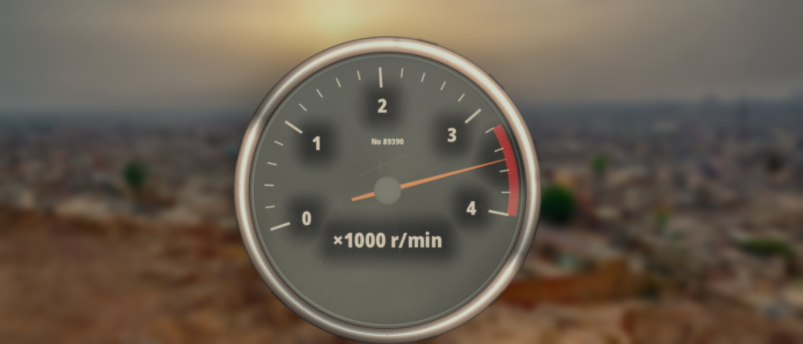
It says 3500 rpm
